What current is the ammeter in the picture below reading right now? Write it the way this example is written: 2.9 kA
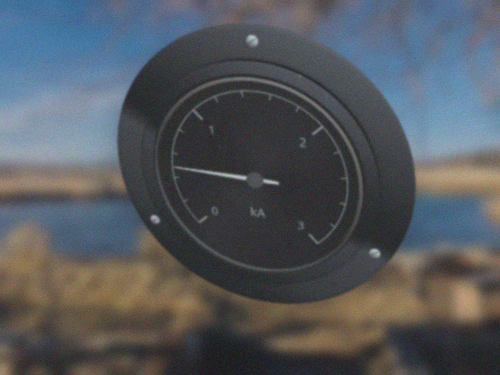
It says 0.5 kA
